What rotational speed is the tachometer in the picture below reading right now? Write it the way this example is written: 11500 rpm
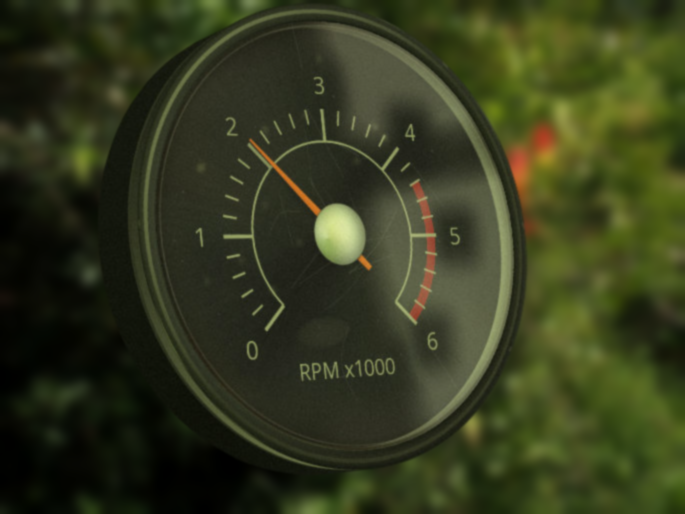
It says 2000 rpm
